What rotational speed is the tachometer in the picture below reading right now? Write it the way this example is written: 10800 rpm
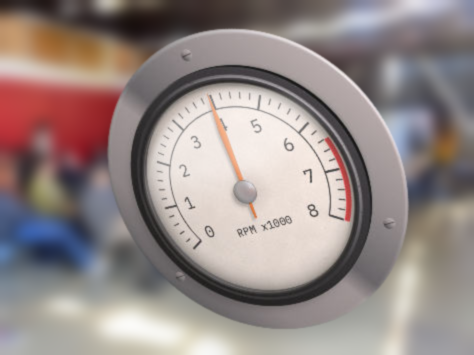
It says 4000 rpm
